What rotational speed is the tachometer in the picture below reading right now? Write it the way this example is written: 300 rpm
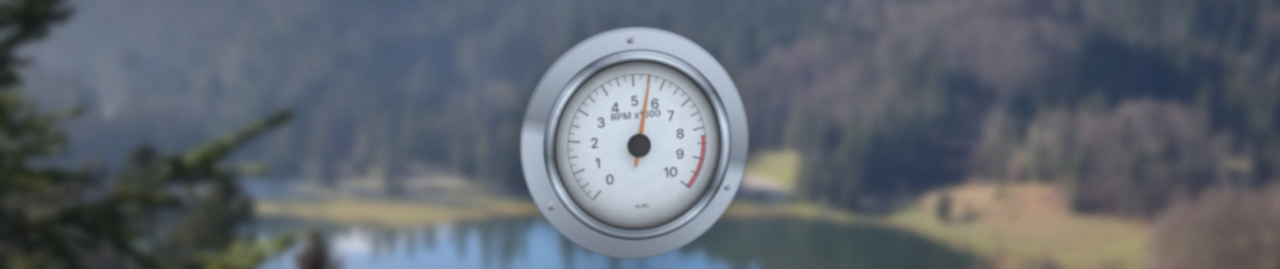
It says 5500 rpm
